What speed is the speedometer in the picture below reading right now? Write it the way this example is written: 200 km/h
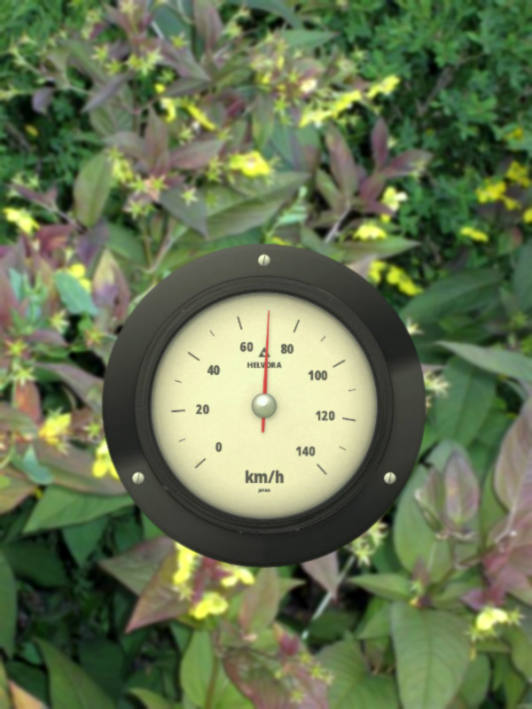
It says 70 km/h
